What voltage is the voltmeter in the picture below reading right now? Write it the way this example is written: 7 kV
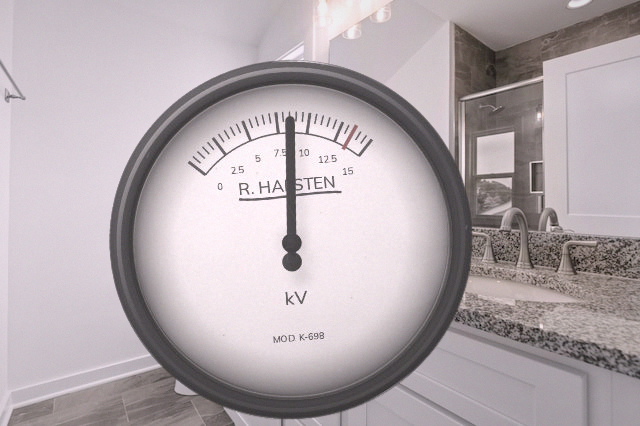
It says 8.5 kV
